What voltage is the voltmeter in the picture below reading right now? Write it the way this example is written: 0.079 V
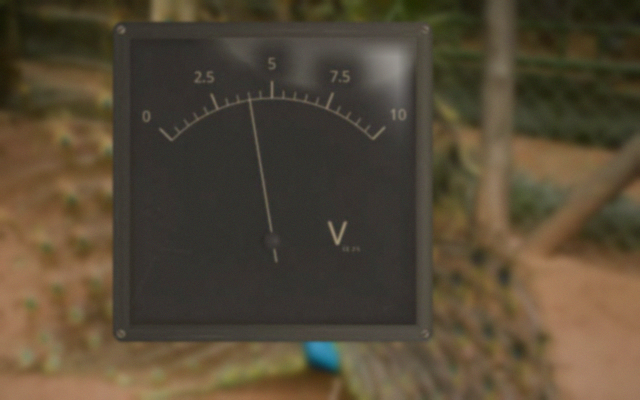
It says 4 V
